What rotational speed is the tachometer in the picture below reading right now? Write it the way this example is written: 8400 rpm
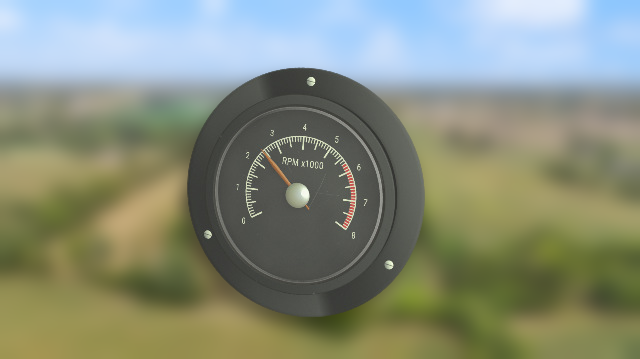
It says 2500 rpm
